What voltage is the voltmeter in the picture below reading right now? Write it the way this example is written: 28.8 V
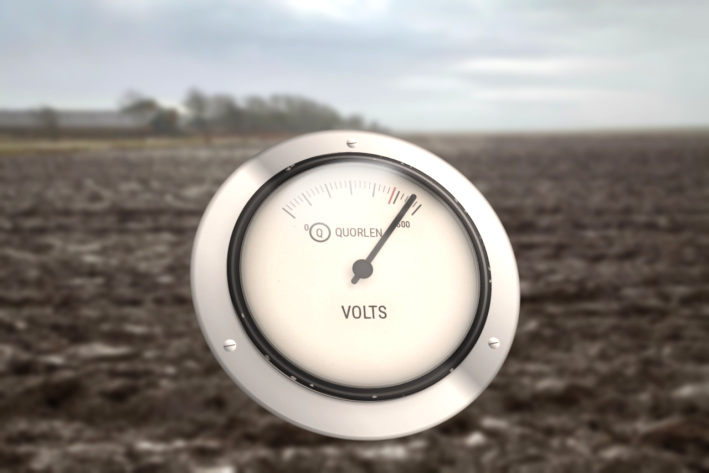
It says 560 V
